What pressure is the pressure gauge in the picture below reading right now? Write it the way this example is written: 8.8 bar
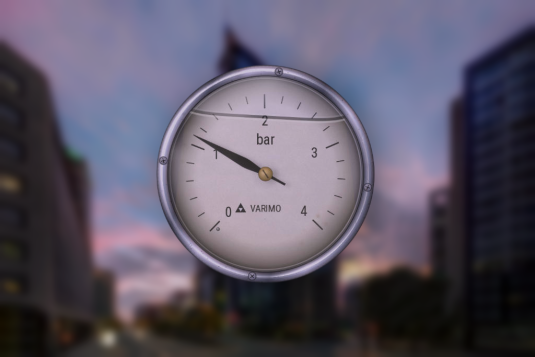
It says 1.1 bar
